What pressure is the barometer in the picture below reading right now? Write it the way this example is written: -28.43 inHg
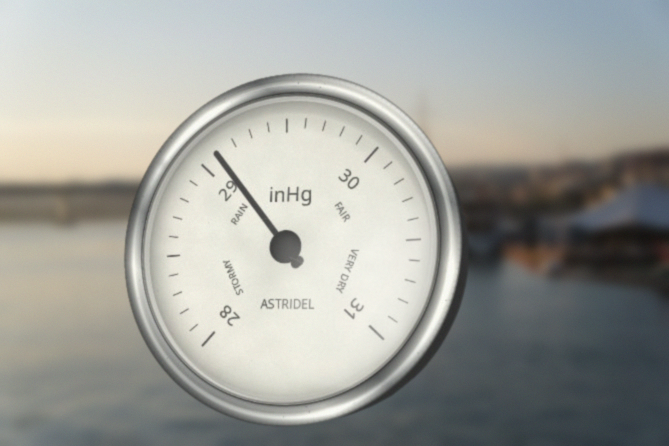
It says 29.1 inHg
